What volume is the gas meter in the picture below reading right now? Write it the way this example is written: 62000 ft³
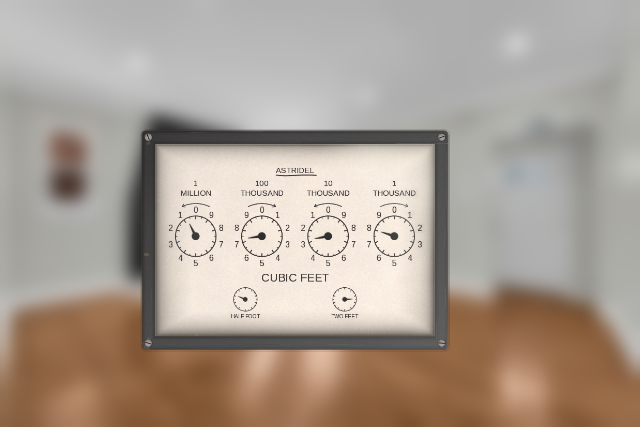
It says 72800 ft³
